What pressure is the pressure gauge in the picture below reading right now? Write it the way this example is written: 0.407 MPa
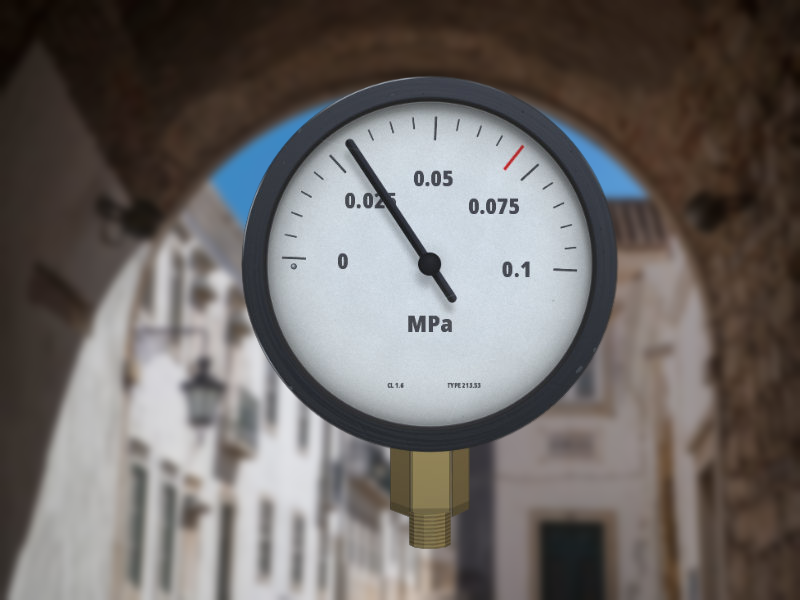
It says 0.03 MPa
